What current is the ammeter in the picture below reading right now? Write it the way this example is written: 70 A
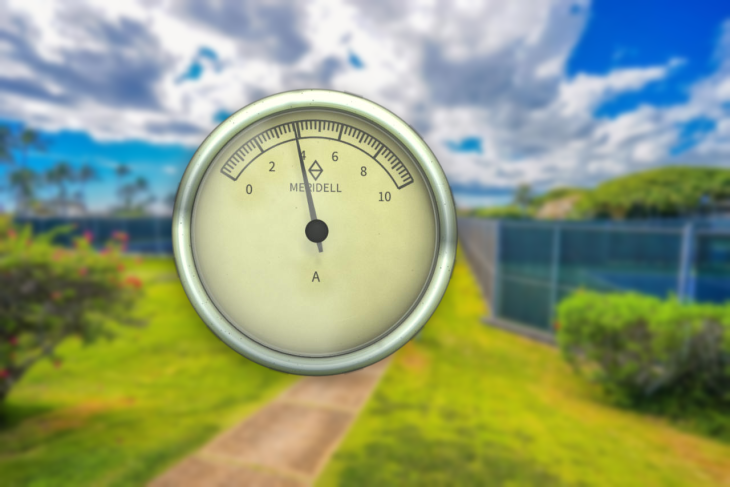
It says 3.8 A
